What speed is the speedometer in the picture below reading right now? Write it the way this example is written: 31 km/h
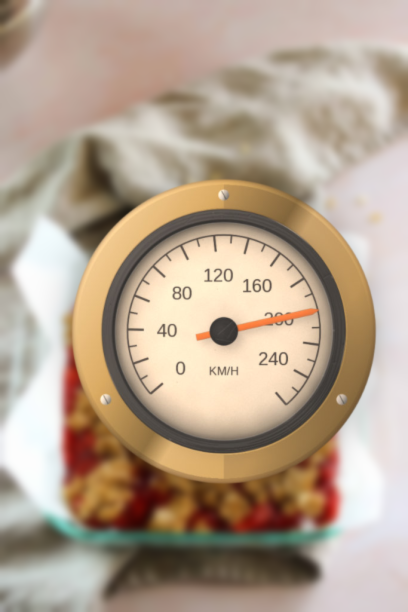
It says 200 km/h
